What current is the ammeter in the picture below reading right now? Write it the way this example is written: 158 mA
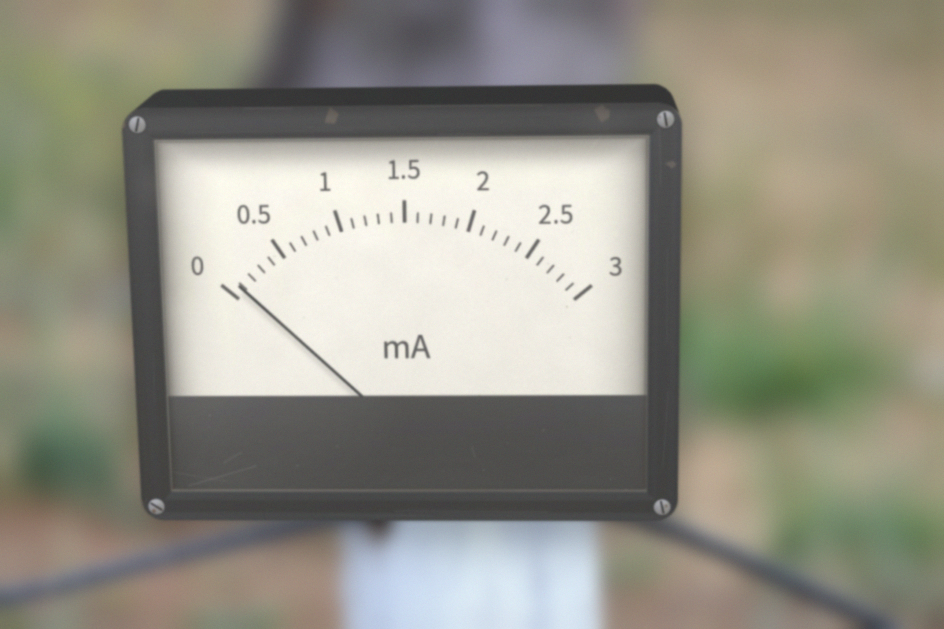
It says 0.1 mA
